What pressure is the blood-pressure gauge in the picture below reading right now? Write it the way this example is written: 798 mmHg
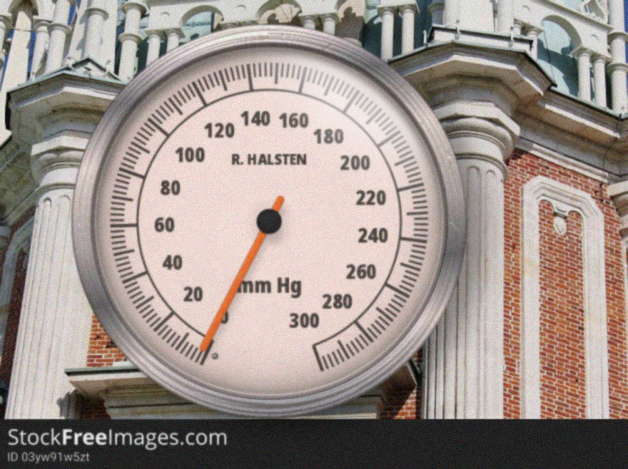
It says 2 mmHg
